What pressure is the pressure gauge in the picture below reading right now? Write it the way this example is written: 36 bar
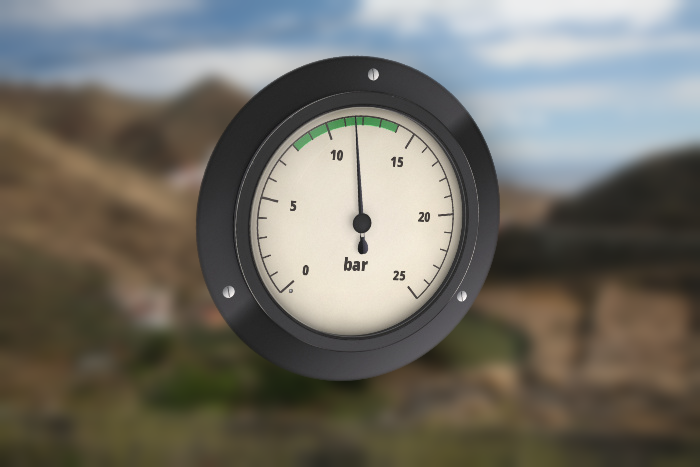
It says 11.5 bar
